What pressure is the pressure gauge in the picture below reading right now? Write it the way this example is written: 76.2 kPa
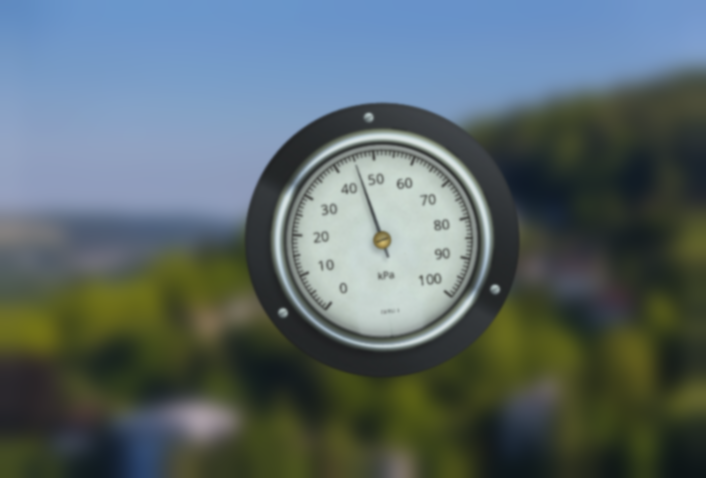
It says 45 kPa
